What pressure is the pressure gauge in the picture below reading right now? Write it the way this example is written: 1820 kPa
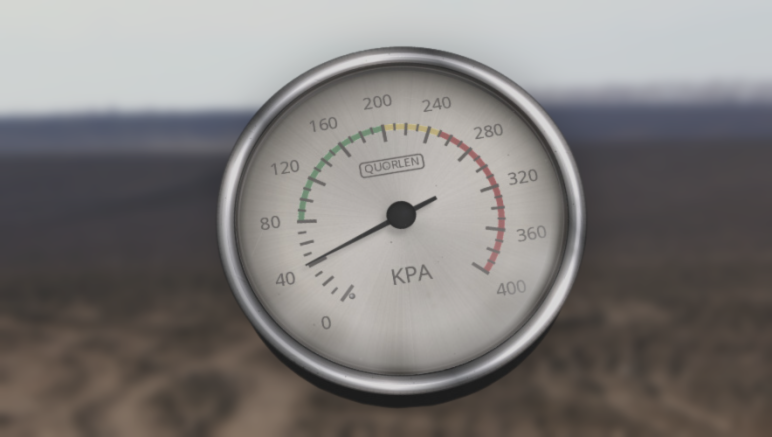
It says 40 kPa
